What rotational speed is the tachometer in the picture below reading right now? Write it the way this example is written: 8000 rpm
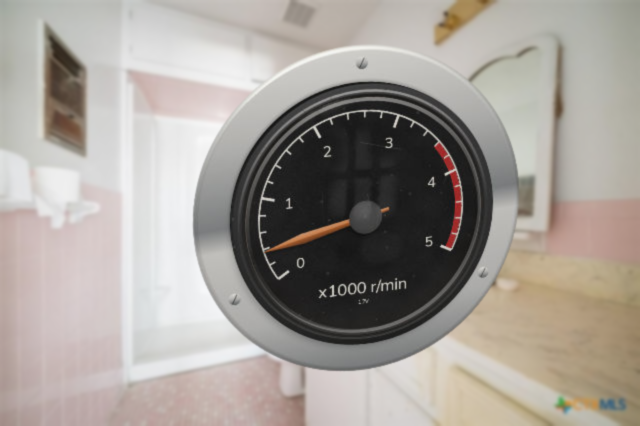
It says 400 rpm
